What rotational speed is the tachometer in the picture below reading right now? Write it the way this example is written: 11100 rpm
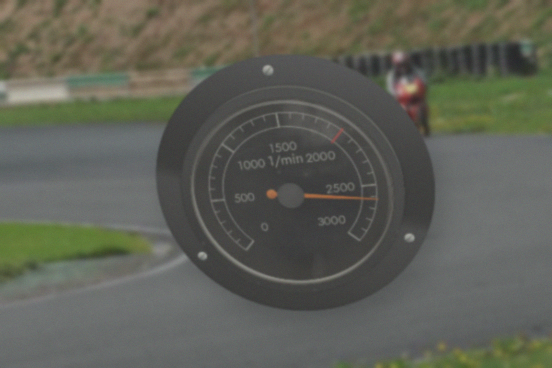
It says 2600 rpm
